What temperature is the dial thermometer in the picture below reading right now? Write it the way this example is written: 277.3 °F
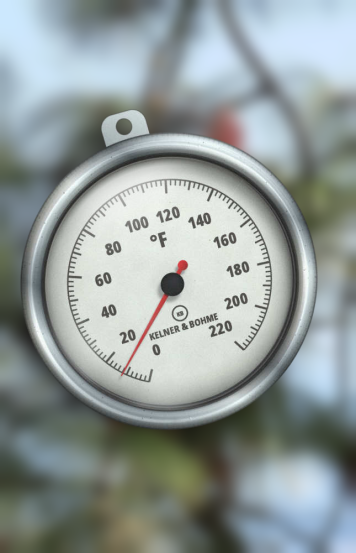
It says 12 °F
